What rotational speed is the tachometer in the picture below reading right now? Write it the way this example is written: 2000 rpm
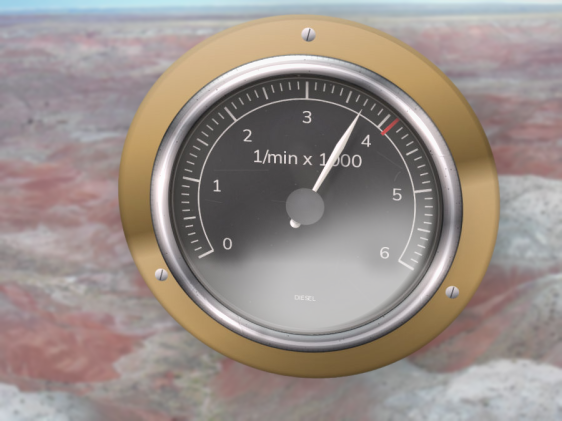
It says 3700 rpm
